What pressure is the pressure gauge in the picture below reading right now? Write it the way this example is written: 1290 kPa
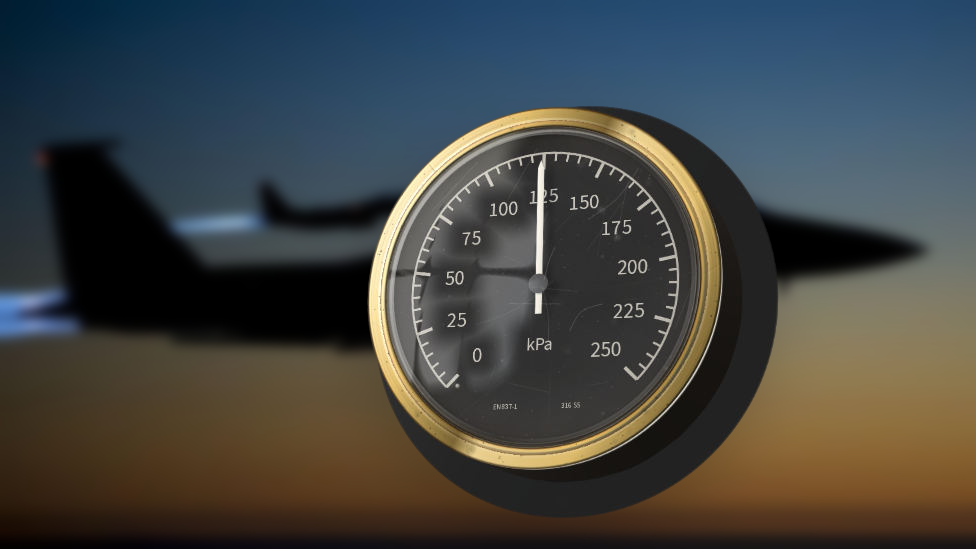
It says 125 kPa
